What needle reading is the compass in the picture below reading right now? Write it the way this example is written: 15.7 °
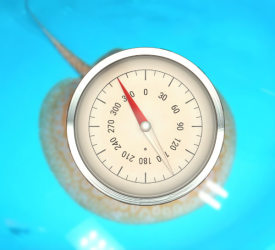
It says 330 °
